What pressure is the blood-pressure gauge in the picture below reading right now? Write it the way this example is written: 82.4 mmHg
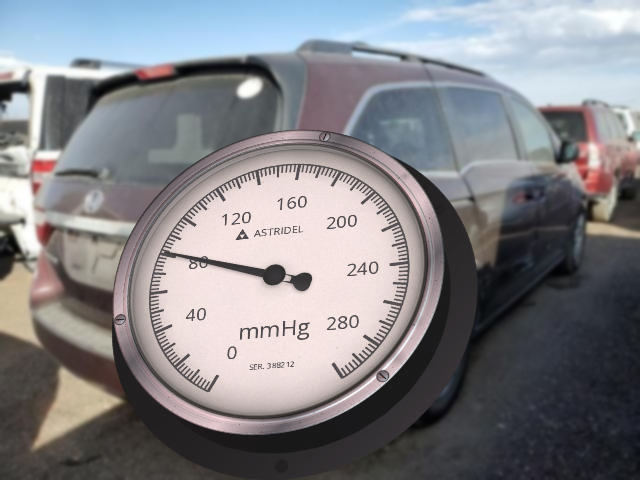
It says 80 mmHg
